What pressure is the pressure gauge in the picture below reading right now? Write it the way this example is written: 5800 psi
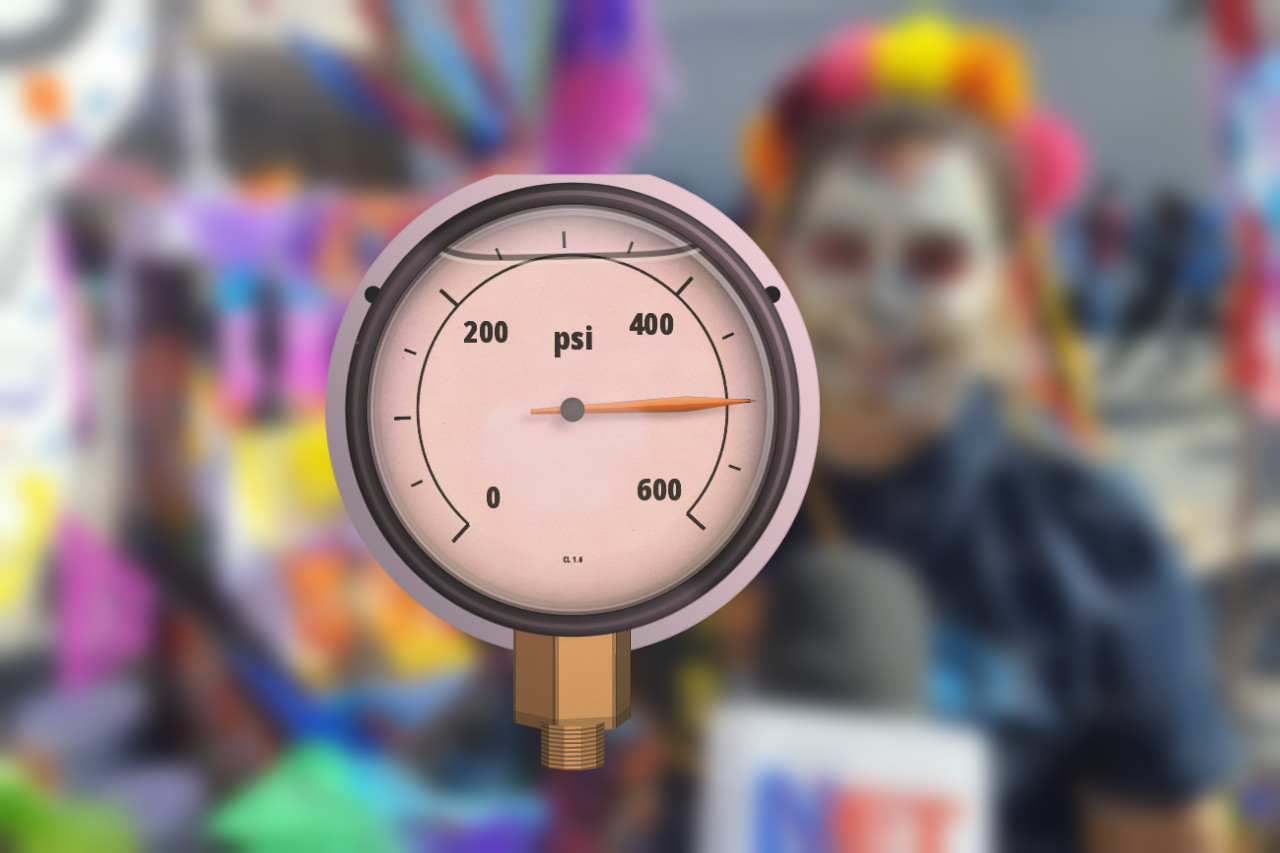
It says 500 psi
